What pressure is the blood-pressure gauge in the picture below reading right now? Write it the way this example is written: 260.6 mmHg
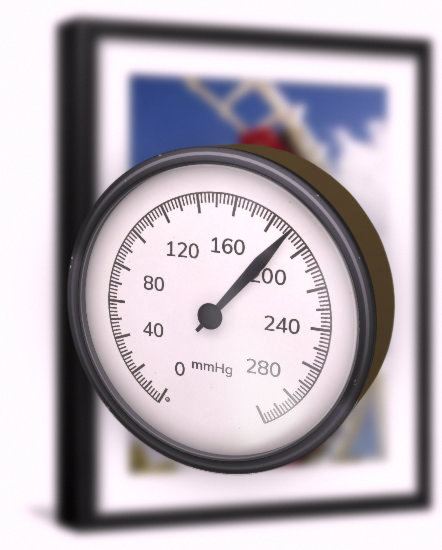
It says 190 mmHg
